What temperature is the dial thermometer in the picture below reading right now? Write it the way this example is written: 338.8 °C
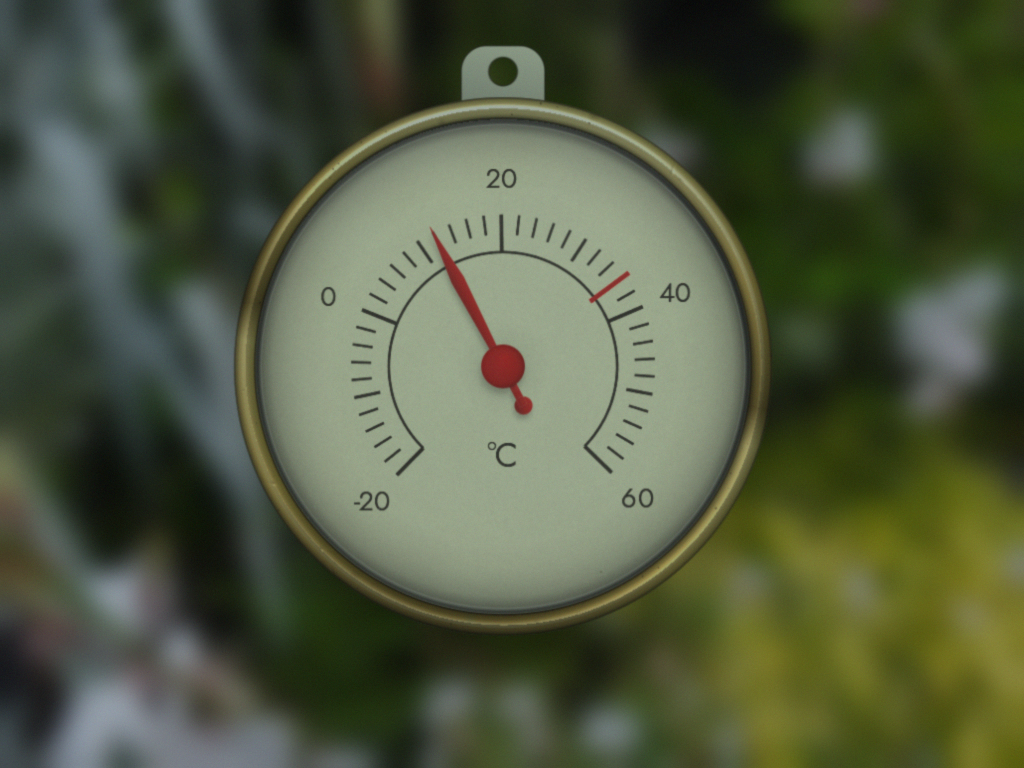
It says 12 °C
